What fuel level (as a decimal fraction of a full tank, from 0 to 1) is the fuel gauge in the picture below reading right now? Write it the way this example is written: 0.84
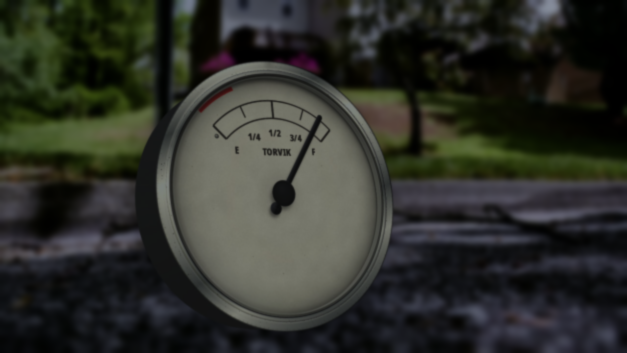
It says 0.875
